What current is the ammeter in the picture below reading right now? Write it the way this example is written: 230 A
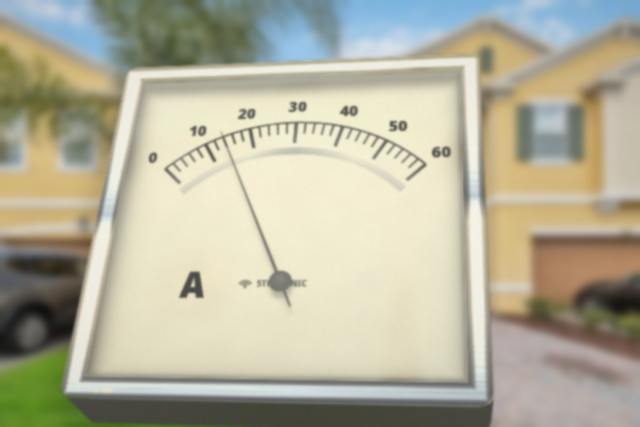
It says 14 A
